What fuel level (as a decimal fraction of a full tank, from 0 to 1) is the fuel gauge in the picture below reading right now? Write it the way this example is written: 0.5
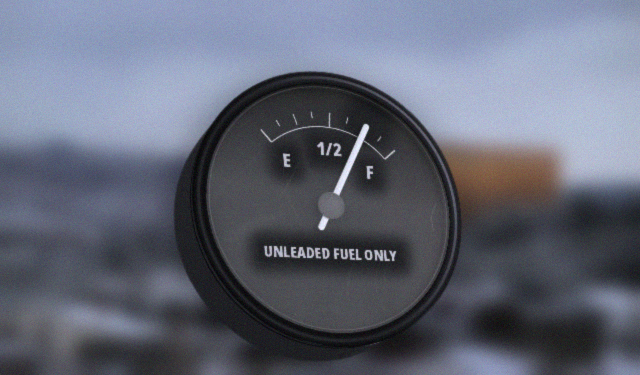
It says 0.75
